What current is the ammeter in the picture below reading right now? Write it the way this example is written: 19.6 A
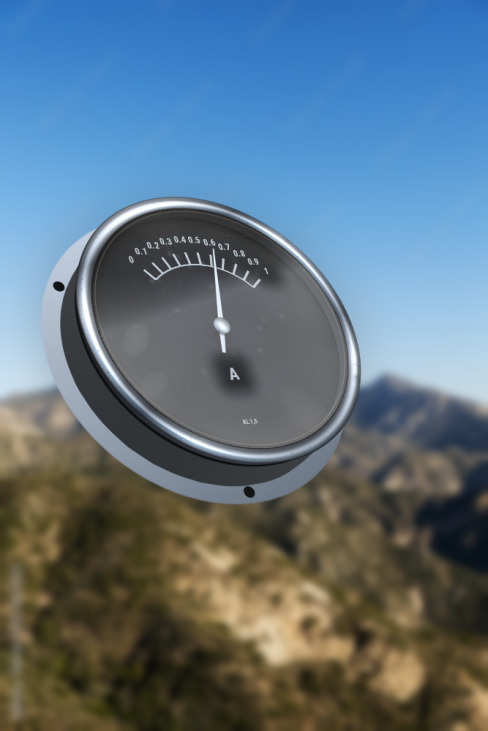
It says 0.6 A
